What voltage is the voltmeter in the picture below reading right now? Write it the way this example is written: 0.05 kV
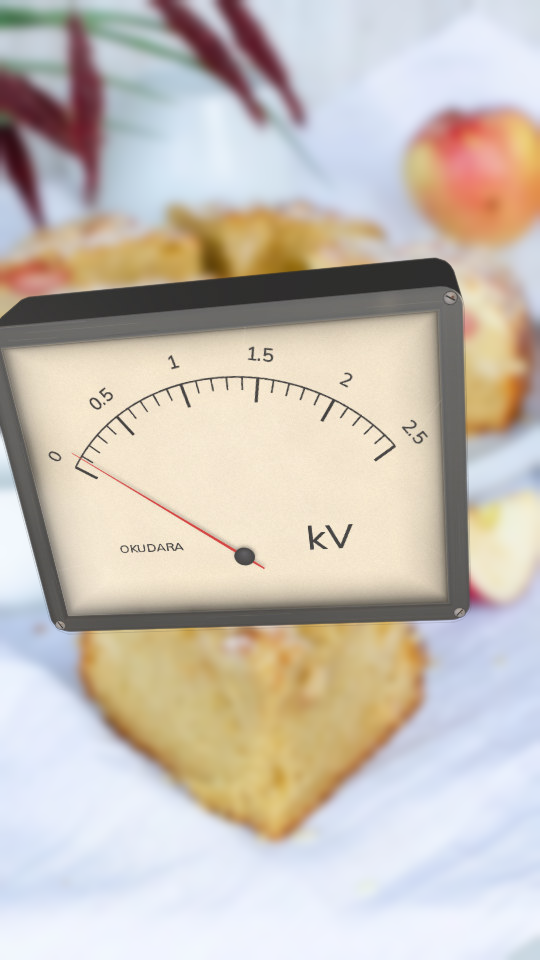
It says 0.1 kV
